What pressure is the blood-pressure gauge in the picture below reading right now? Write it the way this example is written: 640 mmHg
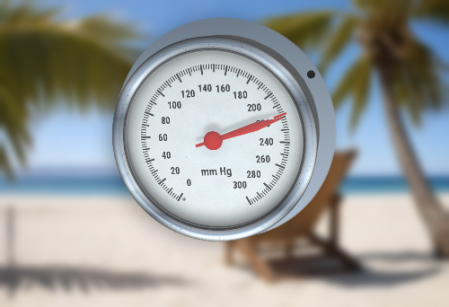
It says 220 mmHg
